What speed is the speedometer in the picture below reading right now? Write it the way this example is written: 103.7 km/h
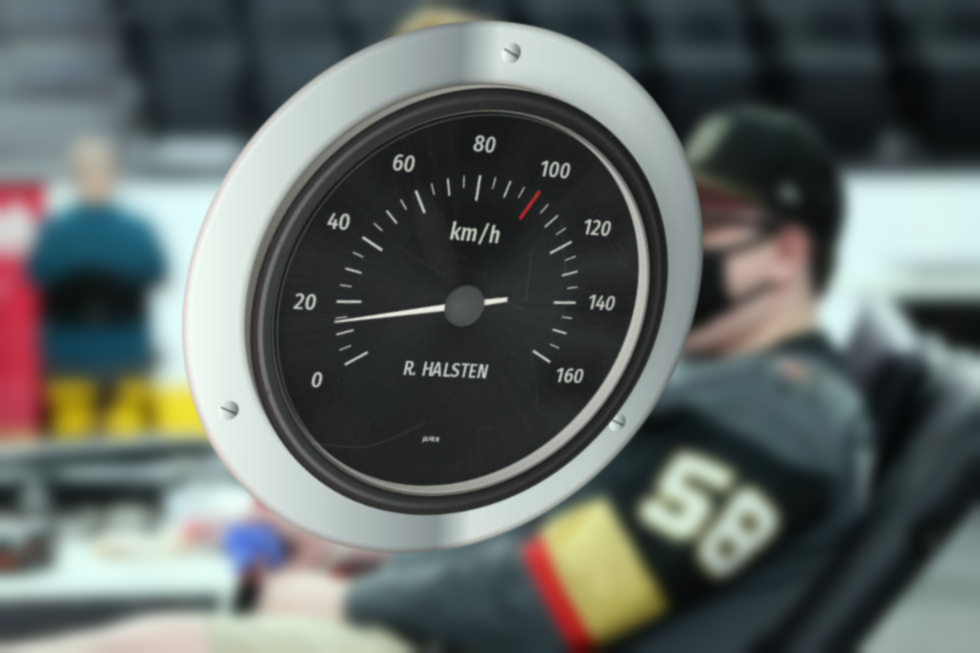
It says 15 km/h
